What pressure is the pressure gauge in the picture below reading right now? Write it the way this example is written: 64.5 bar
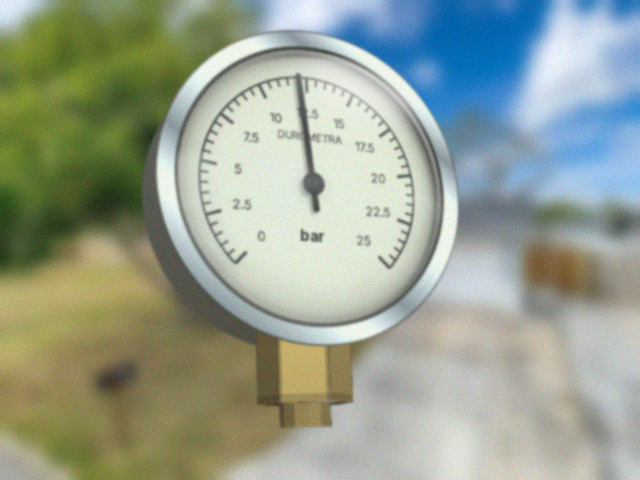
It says 12 bar
